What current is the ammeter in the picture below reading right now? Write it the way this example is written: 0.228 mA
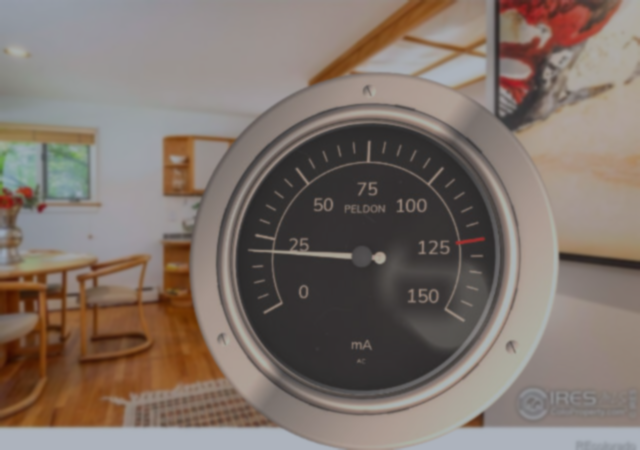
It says 20 mA
